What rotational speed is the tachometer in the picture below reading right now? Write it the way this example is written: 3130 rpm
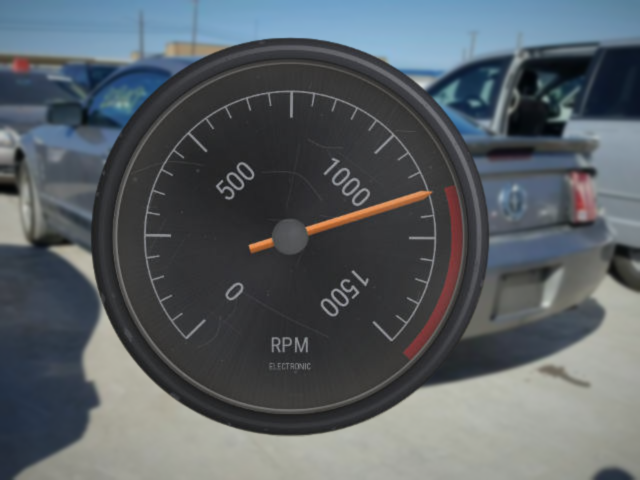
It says 1150 rpm
